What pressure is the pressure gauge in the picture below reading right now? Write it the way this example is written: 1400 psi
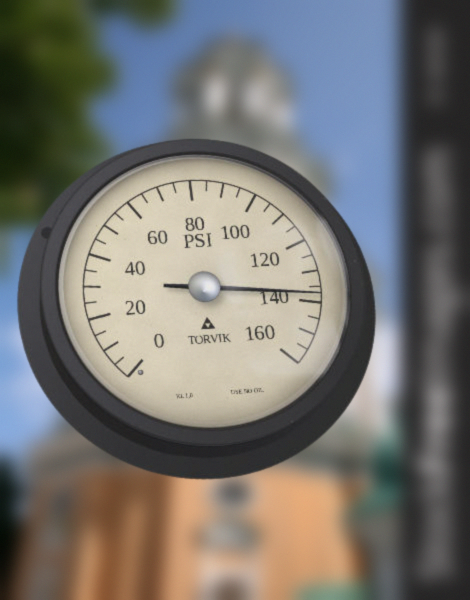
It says 137.5 psi
